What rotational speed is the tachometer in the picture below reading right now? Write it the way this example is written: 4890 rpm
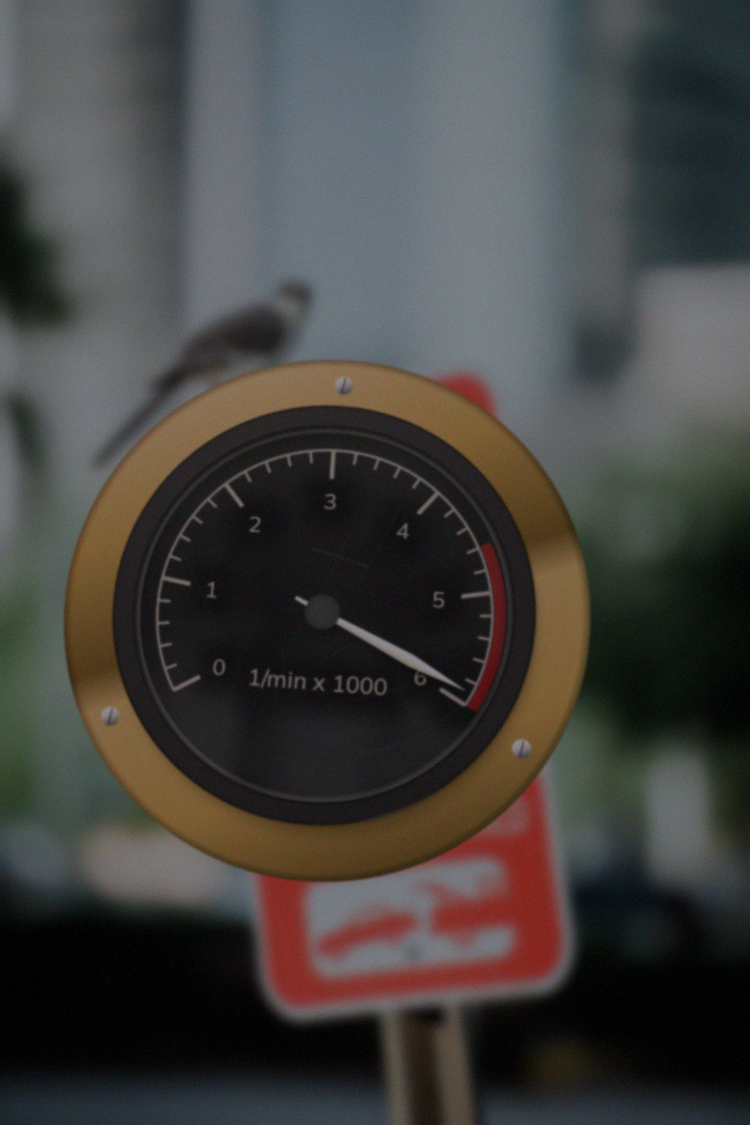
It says 5900 rpm
